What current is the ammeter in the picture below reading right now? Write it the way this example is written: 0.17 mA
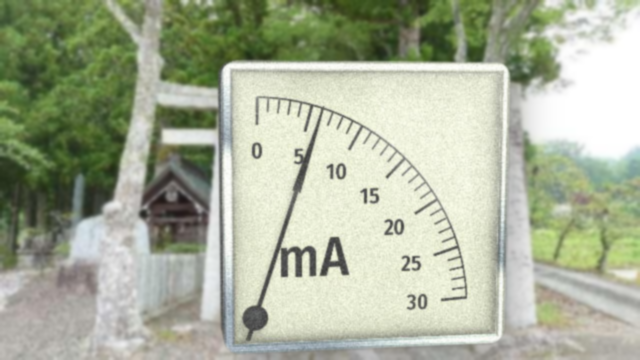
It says 6 mA
